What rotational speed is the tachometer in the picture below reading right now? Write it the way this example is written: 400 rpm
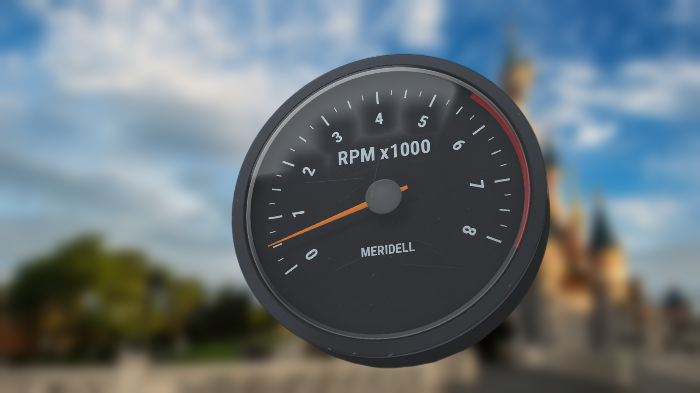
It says 500 rpm
